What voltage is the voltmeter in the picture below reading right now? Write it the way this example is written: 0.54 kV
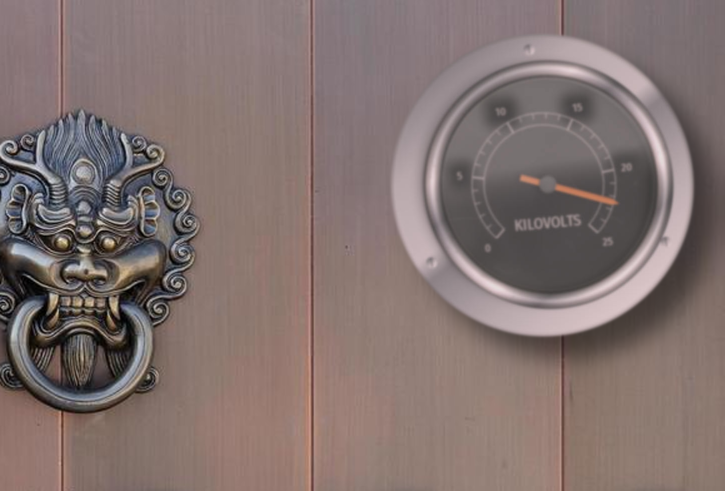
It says 22.5 kV
